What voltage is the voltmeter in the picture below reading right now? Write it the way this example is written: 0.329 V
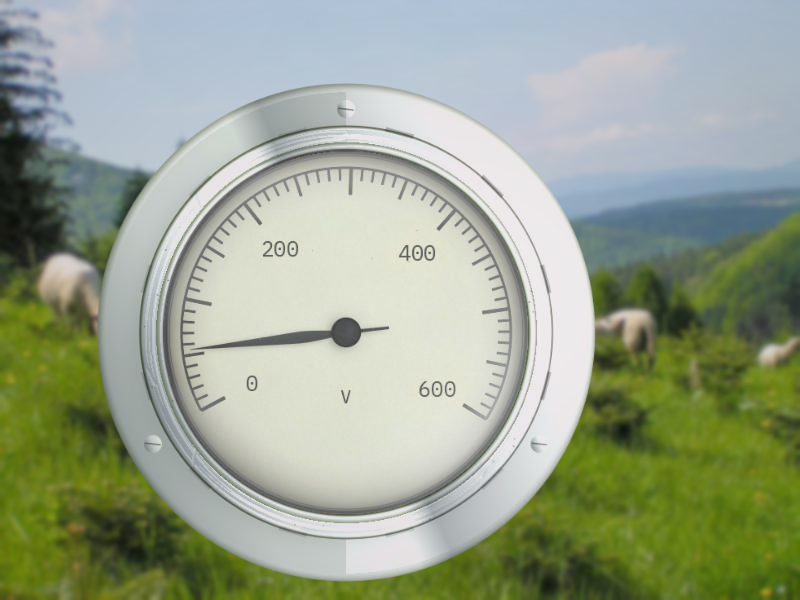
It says 55 V
